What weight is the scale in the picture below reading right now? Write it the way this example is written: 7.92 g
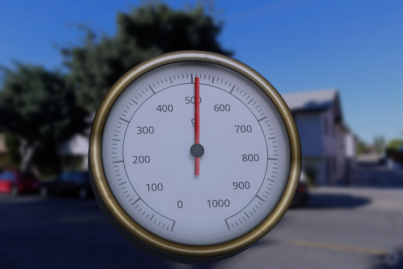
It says 510 g
